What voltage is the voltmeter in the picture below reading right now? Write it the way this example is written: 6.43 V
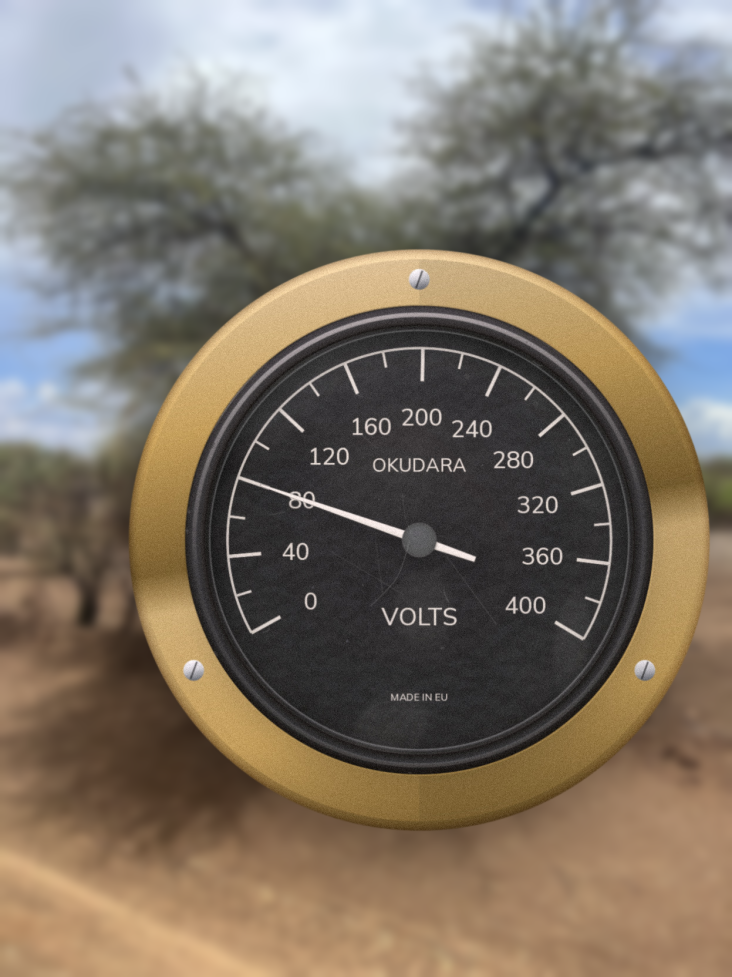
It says 80 V
